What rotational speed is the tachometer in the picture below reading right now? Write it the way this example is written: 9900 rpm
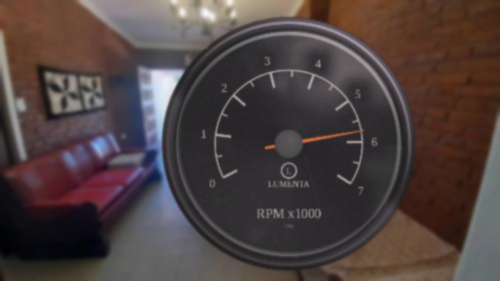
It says 5750 rpm
